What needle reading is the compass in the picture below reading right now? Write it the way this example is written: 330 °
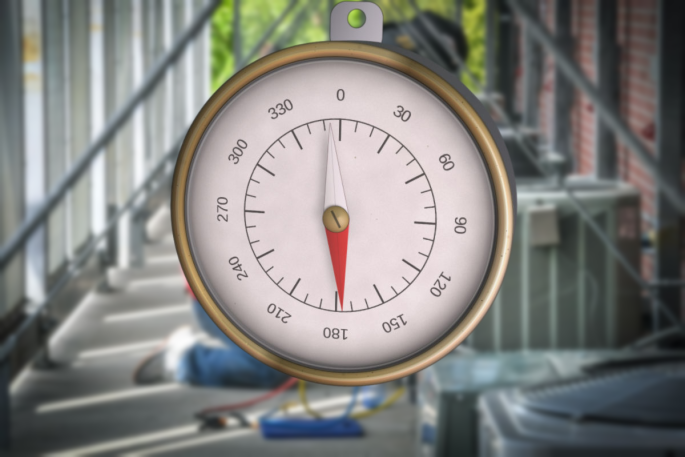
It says 175 °
